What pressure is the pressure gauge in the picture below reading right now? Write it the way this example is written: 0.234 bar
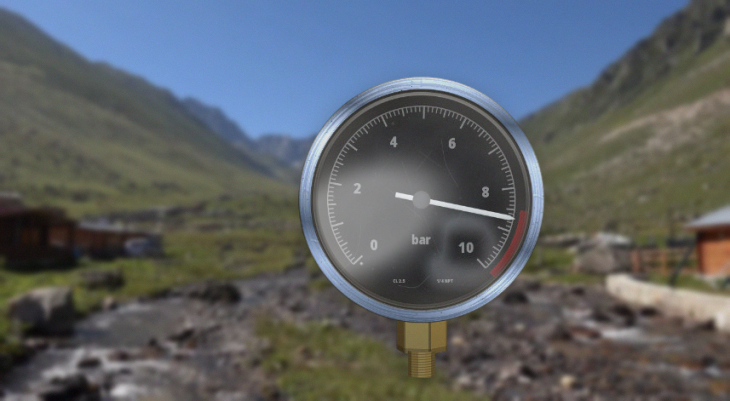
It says 8.7 bar
